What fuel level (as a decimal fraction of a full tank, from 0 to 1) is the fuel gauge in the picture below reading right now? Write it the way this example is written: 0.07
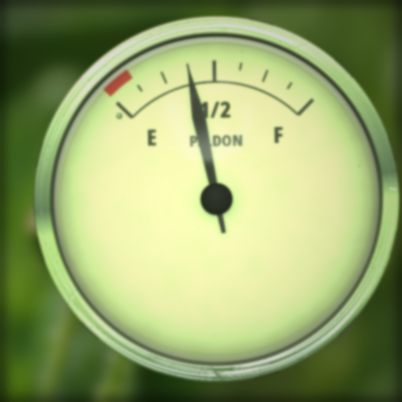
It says 0.375
